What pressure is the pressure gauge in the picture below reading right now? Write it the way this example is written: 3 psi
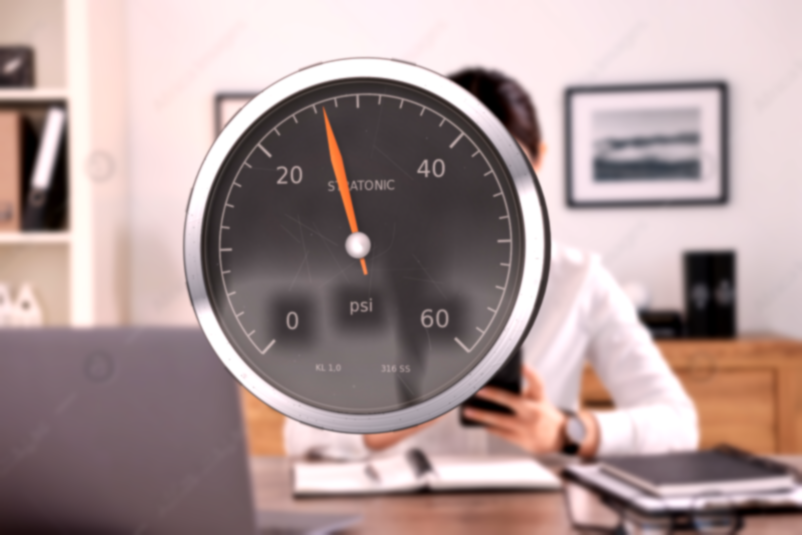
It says 27 psi
